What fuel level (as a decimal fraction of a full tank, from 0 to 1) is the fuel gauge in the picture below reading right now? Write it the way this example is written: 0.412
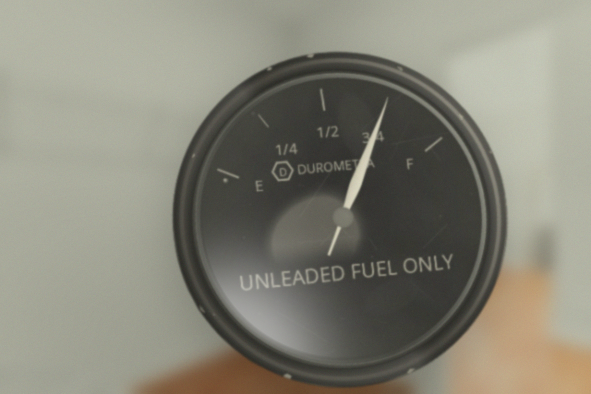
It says 0.75
